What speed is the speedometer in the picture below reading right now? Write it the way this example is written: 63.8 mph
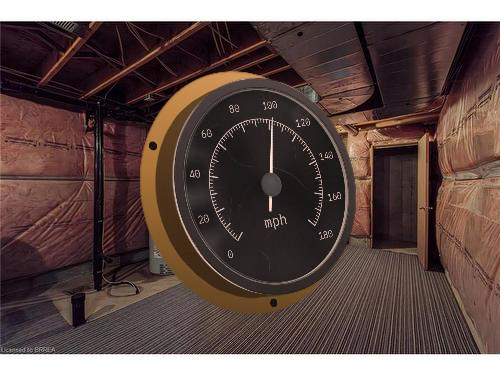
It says 100 mph
